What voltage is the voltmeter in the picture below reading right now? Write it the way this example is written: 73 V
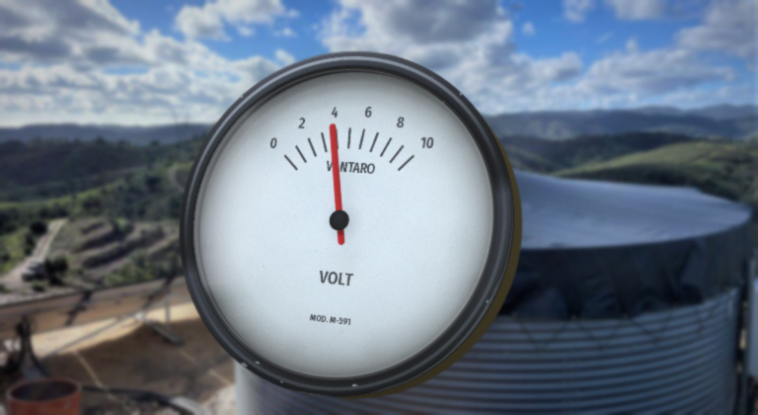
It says 4 V
